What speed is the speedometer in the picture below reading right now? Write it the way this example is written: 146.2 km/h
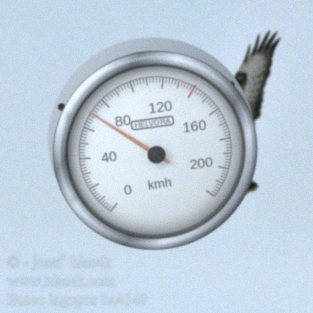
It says 70 km/h
